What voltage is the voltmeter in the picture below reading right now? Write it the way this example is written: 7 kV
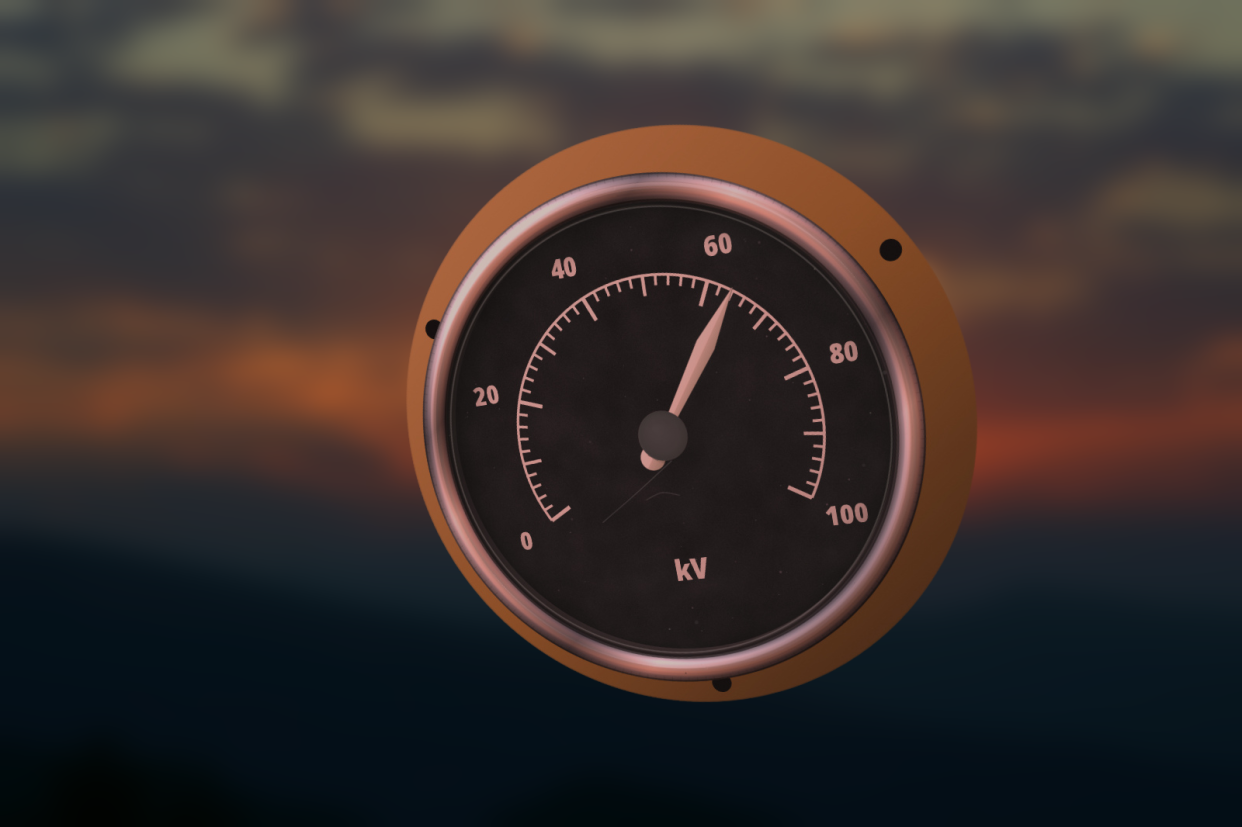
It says 64 kV
